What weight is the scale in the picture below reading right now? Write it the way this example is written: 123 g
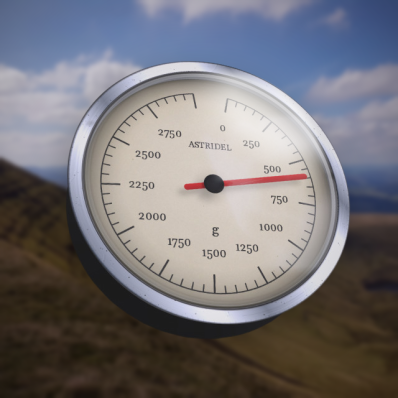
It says 600 g
